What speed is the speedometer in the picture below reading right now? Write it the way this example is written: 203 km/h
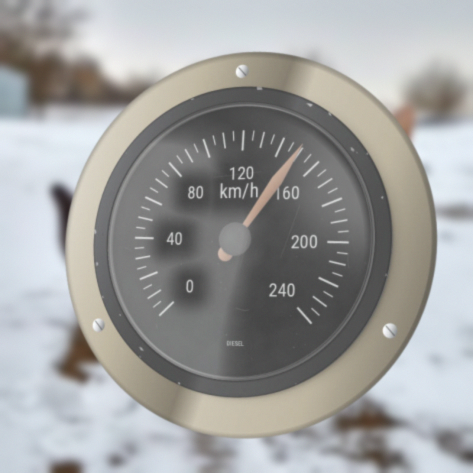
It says 150 km/h
